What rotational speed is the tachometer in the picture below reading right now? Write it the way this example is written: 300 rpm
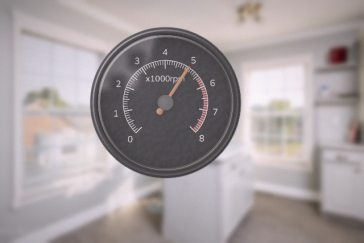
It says 5000 rpm
